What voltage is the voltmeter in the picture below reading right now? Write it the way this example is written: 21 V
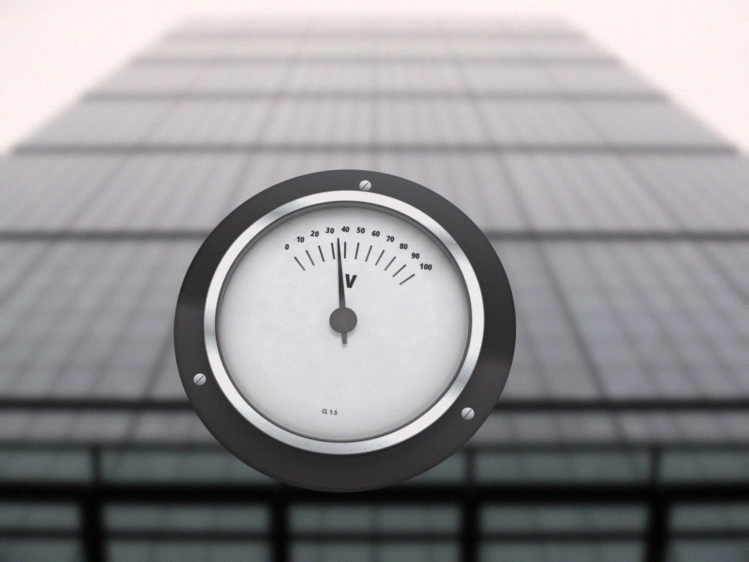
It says 35 V
